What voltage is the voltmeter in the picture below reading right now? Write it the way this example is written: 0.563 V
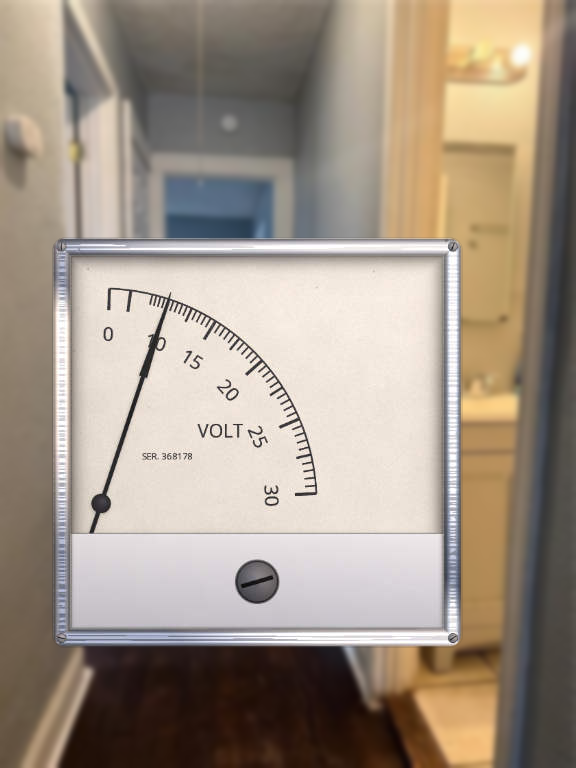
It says 10 V
